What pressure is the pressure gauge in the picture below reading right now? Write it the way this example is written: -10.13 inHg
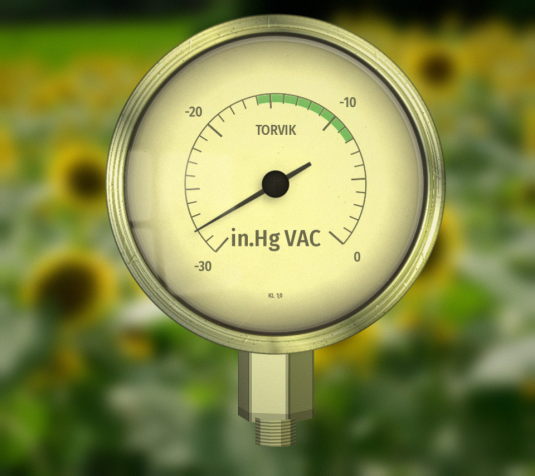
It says -28 inHg
